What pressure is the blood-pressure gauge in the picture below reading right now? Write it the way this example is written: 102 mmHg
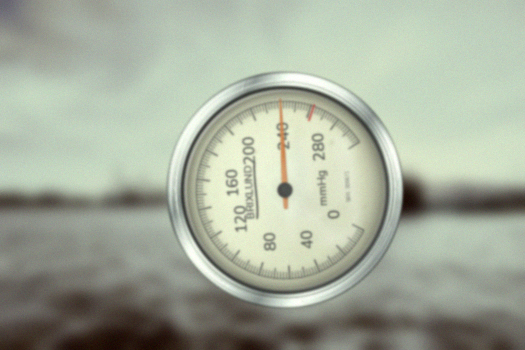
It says 240 mmHg
